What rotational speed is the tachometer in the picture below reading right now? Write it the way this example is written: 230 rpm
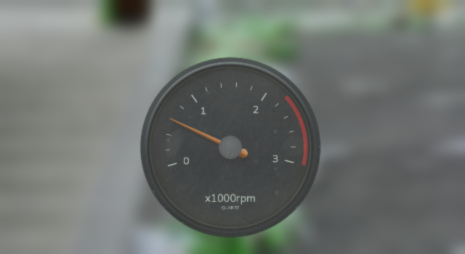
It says 600 rpm
